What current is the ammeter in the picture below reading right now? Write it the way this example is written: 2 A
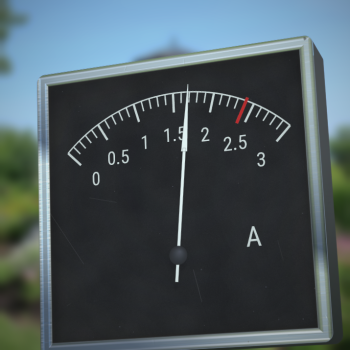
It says 1.7 A
